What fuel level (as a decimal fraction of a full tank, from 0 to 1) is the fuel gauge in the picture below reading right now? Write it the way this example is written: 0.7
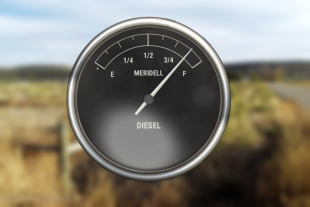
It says 0.875
